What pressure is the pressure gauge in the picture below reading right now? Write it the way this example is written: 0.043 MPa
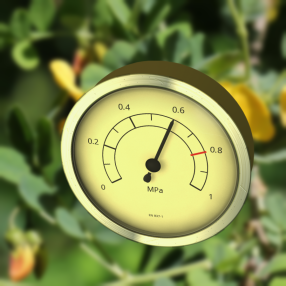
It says 0.6 MPa
